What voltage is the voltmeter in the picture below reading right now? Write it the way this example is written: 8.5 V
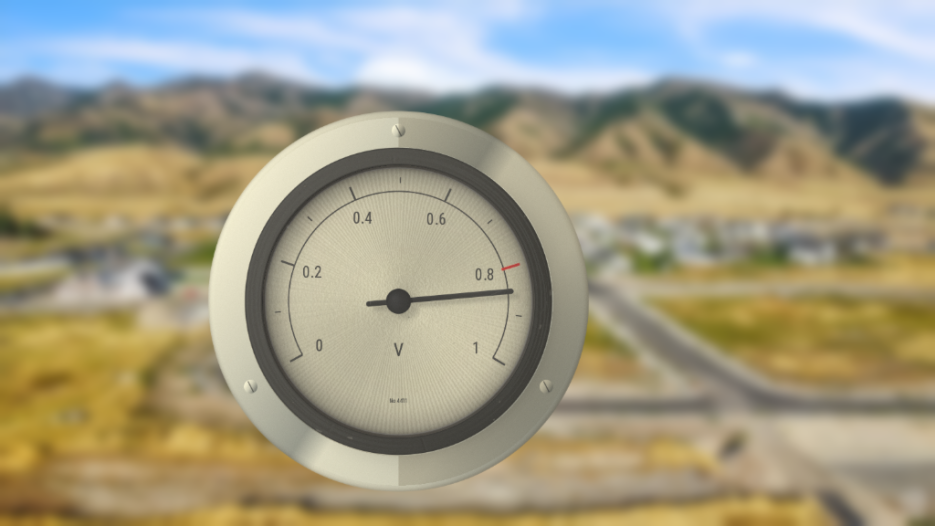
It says 0.85 V
